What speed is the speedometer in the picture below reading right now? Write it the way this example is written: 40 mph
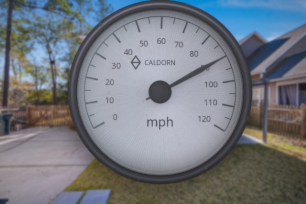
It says 90 mph
